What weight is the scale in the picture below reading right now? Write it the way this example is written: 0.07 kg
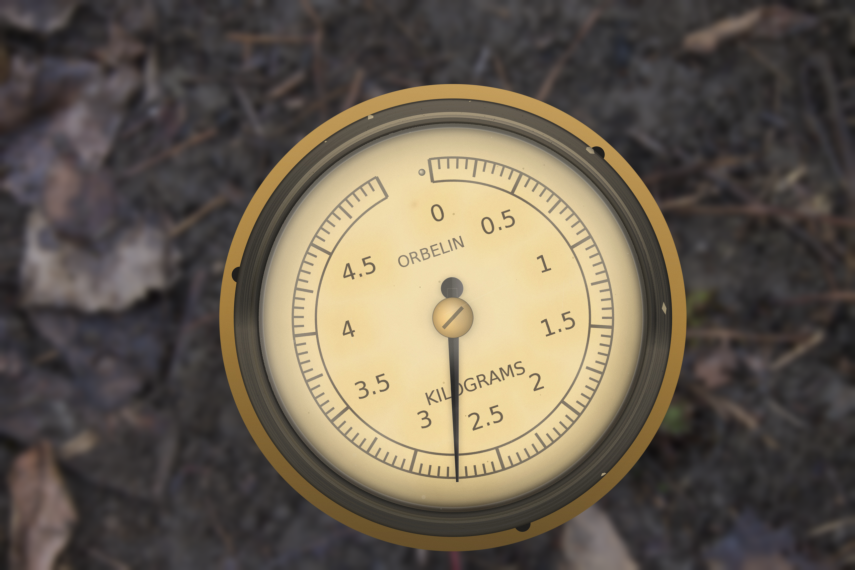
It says 2.75 kg
